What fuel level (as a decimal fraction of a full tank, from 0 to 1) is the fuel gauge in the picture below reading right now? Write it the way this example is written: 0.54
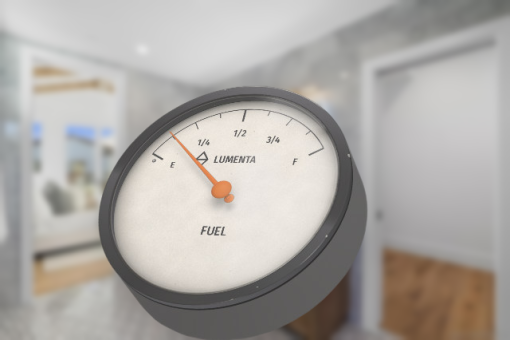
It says 0.125
